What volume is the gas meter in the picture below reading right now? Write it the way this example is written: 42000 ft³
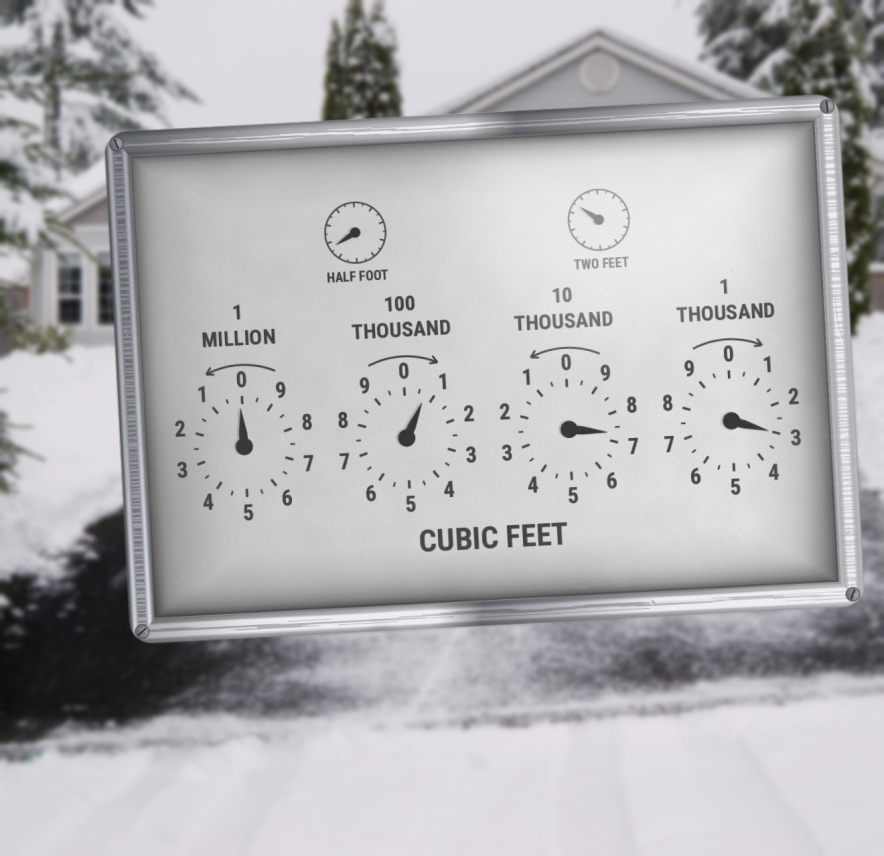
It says 7300 ft³
